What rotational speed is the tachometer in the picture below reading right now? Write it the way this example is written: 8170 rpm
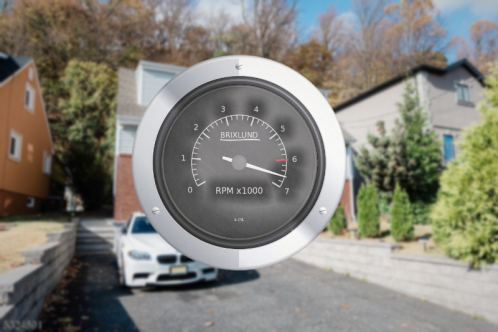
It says 6600 rpm
